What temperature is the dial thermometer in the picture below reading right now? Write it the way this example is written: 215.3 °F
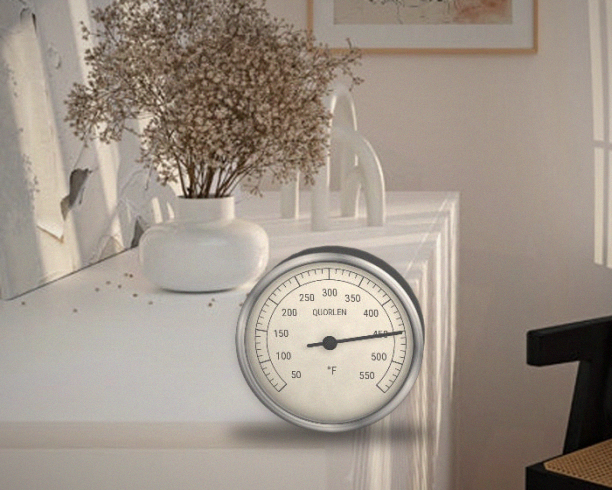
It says 450 °F
